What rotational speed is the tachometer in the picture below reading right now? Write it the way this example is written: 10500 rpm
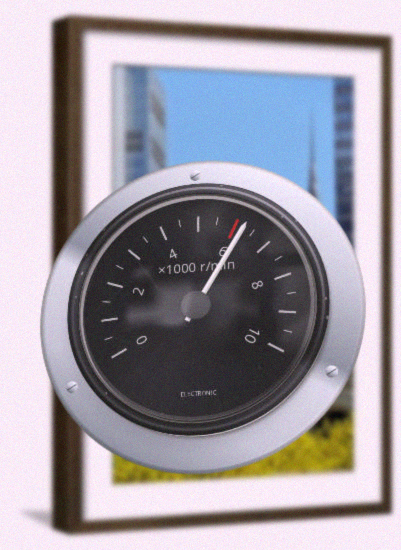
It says 6250 rpm
